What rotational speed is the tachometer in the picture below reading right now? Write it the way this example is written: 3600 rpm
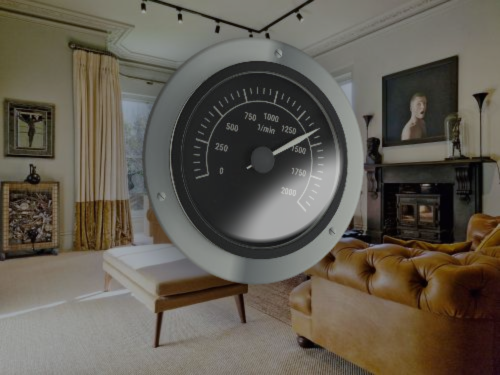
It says 1400 rpm
